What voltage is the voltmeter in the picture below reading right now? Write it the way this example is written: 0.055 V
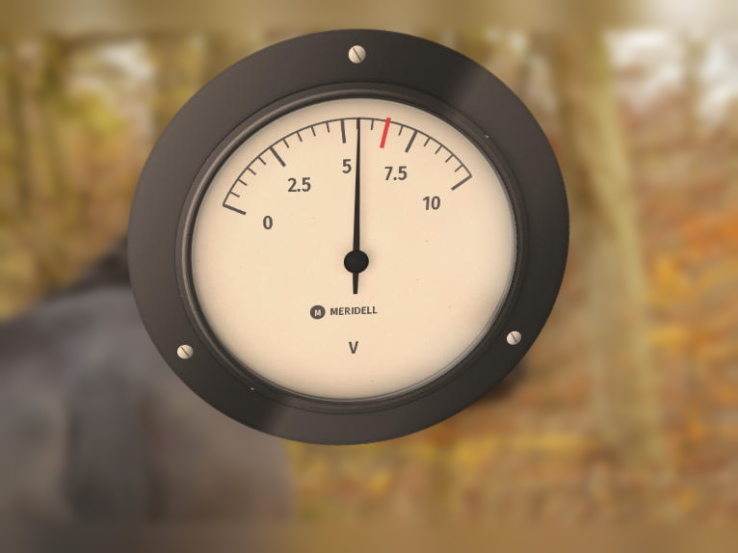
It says 5.5 V
